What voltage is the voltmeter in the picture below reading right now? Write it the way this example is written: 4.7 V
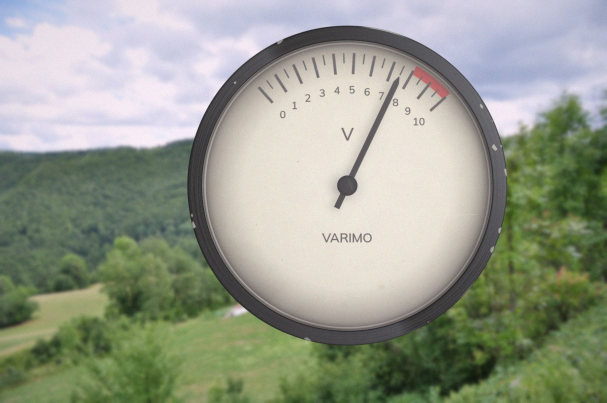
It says 7.5 V
